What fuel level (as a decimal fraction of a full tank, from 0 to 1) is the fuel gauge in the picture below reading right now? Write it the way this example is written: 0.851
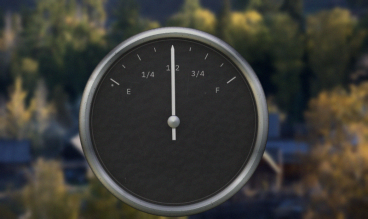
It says 0.5
